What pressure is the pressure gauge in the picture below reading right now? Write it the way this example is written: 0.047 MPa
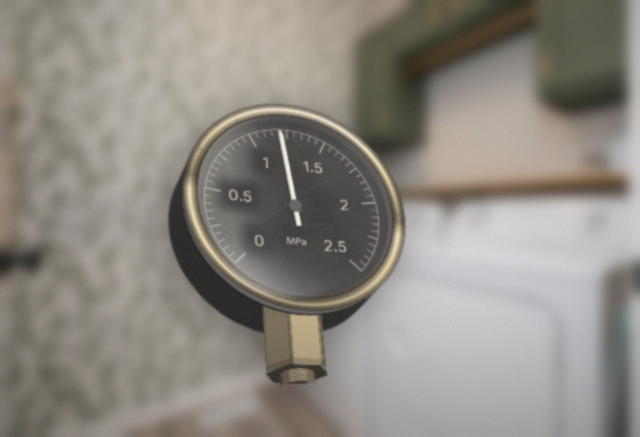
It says 1.2 MPa
